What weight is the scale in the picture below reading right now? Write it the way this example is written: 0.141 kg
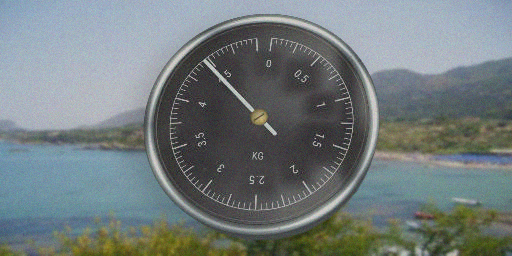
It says 4.45 kg
